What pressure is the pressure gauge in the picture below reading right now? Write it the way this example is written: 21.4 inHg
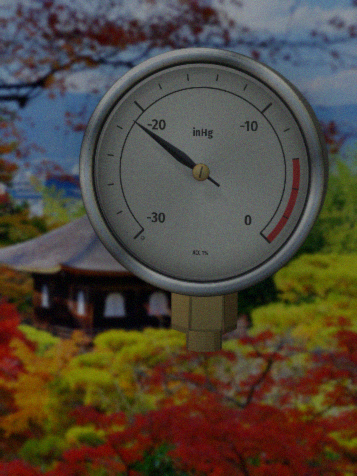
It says -21 inHg
